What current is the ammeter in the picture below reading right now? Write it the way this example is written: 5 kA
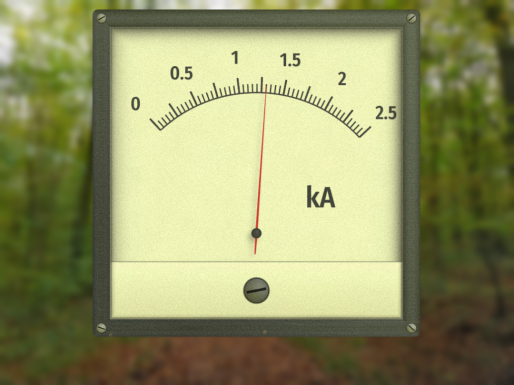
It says 1.3 kA
